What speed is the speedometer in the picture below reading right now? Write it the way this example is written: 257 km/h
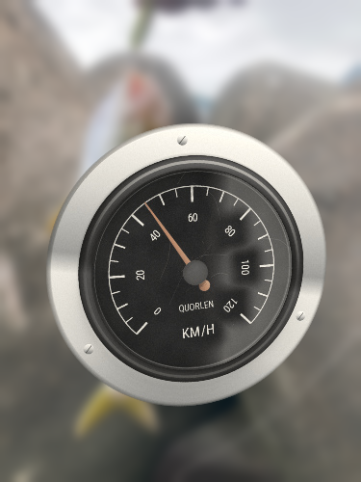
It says 45 km/h
